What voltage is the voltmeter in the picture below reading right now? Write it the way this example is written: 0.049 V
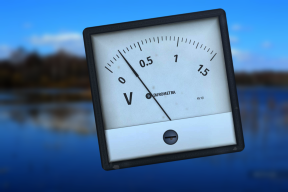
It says 0.25 V
